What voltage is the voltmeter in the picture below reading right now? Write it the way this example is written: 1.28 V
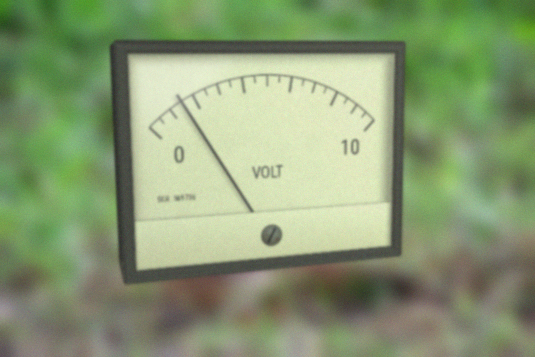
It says 1.5 V
